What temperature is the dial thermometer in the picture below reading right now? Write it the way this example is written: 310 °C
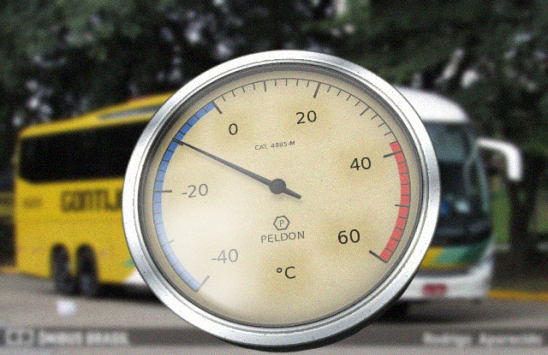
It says -10 °C
